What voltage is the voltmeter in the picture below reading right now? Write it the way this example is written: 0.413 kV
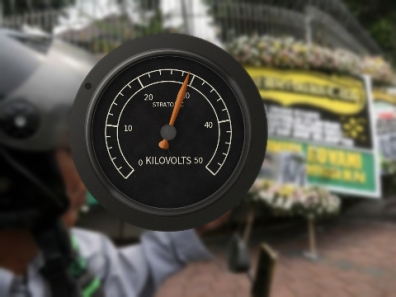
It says 29 kV
